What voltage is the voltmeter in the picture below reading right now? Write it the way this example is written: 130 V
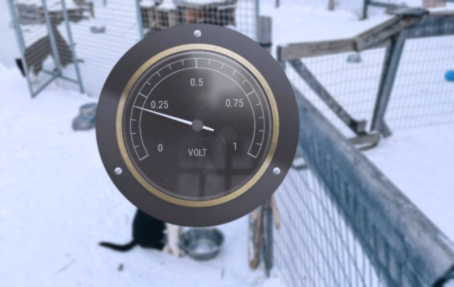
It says 0.2 V
